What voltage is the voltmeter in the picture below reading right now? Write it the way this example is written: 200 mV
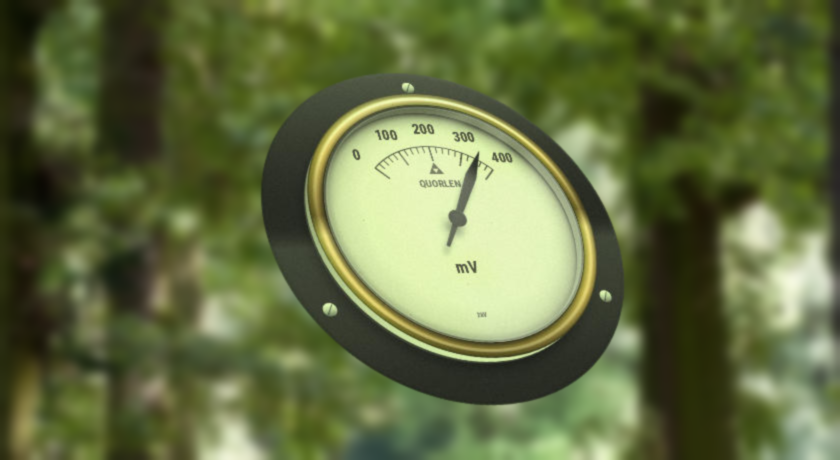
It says 340 mV
